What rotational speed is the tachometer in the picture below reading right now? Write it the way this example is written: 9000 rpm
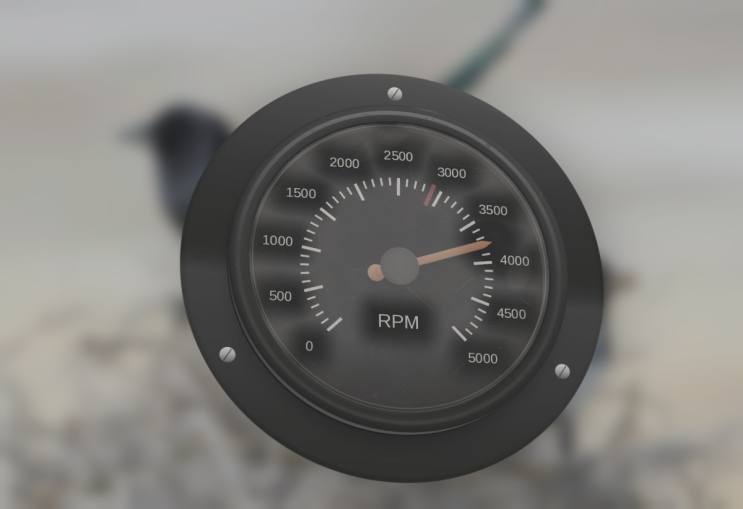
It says 3800 rpm
